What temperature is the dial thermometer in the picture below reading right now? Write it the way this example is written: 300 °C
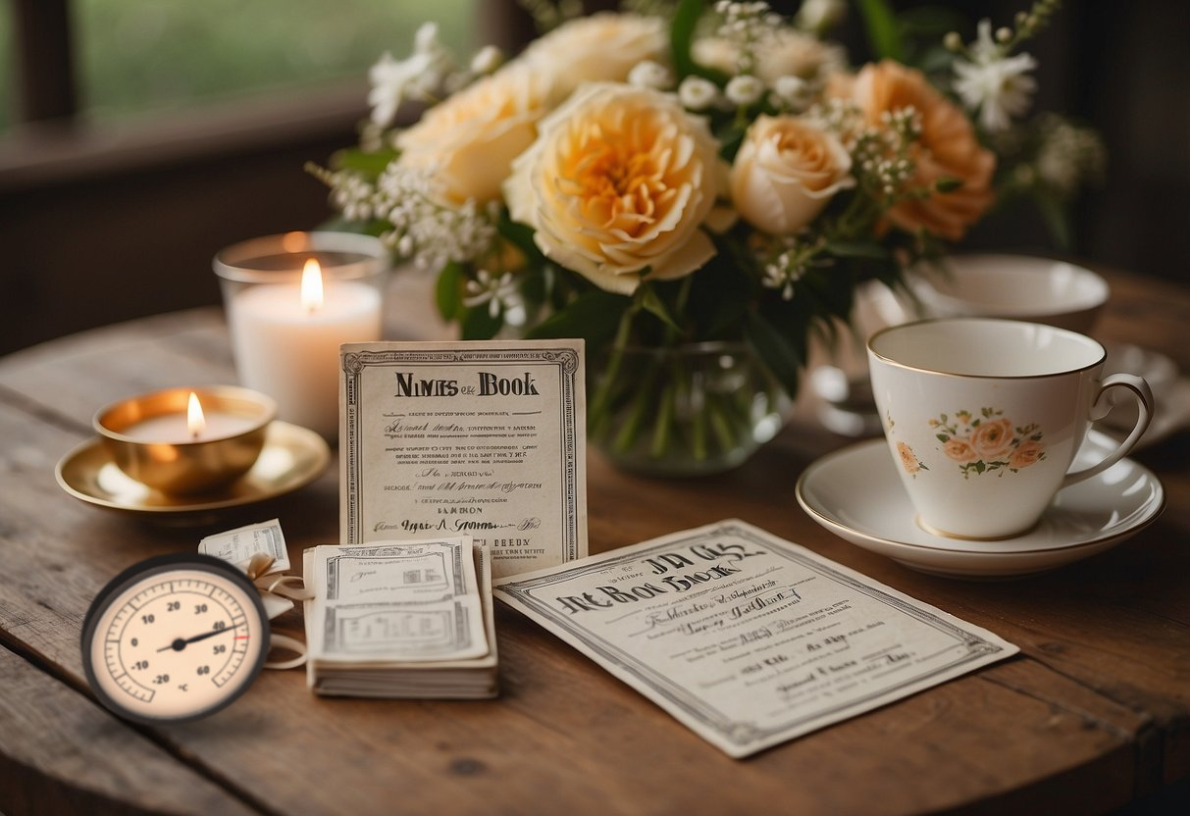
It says 42 °C
